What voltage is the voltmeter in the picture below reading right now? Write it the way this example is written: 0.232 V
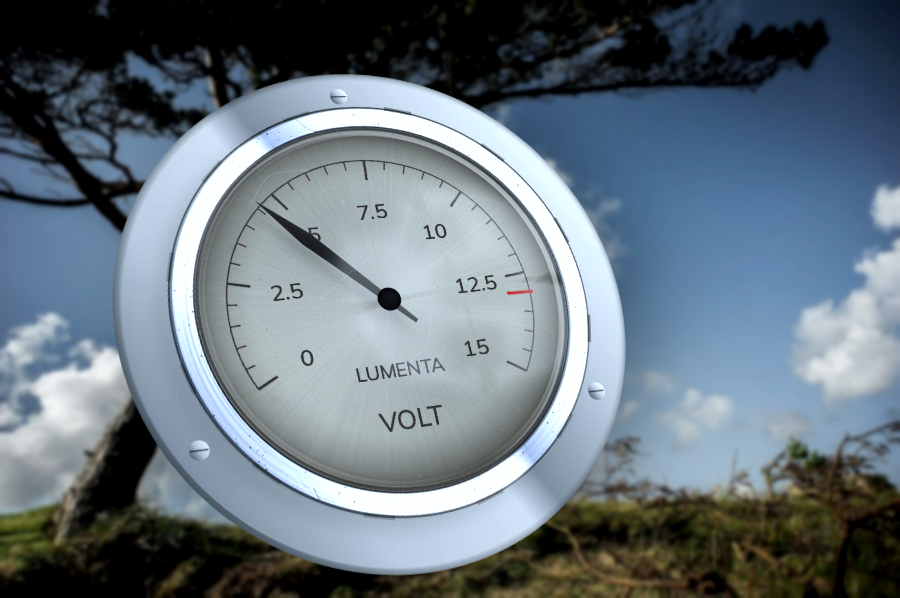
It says 4.5 V
